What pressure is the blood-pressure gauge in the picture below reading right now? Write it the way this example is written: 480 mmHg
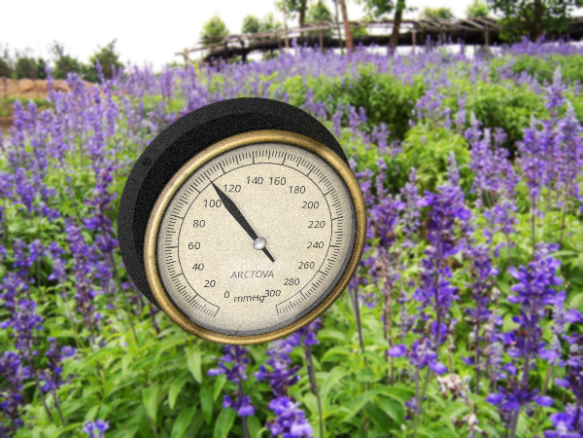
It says 110 mmHg
